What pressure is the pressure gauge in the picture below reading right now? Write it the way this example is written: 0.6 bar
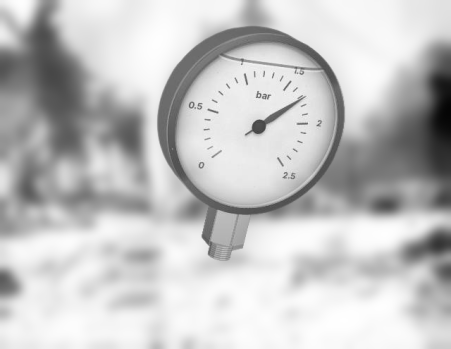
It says 1.7 bar
